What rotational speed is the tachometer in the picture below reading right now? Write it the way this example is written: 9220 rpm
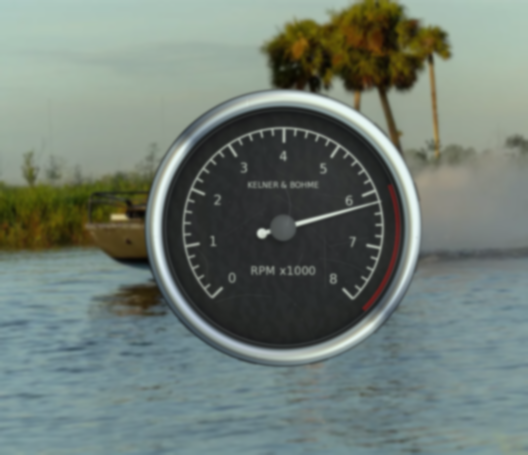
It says 6200 rpm
